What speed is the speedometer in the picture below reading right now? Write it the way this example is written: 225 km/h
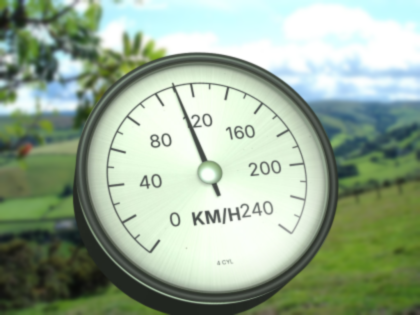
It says 110 km/h
